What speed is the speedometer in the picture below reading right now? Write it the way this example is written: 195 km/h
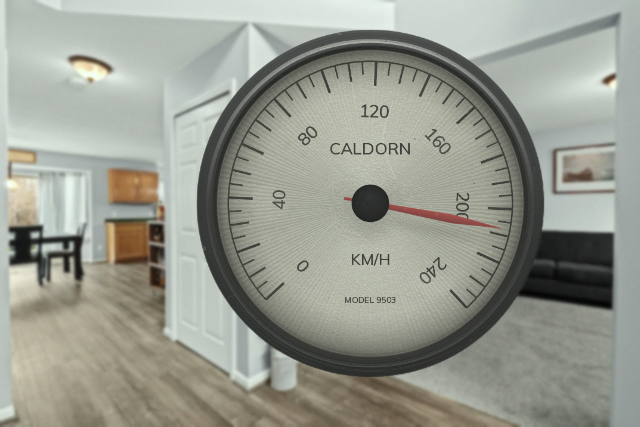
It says 207.5 km/h
